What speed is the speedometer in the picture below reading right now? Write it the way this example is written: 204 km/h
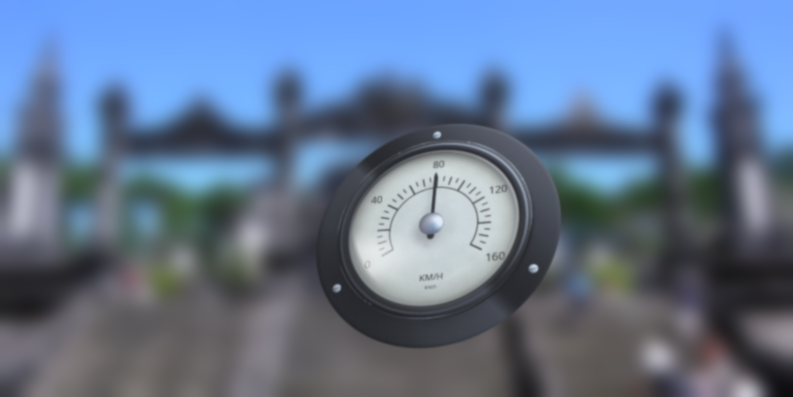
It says 80 km/h
